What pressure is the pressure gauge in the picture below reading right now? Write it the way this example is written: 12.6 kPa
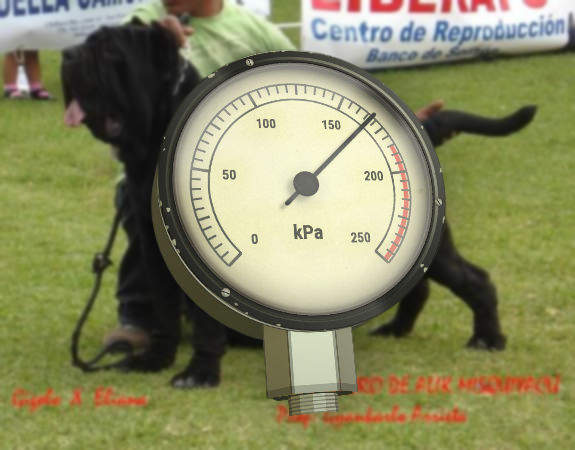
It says 167.5 kPa
